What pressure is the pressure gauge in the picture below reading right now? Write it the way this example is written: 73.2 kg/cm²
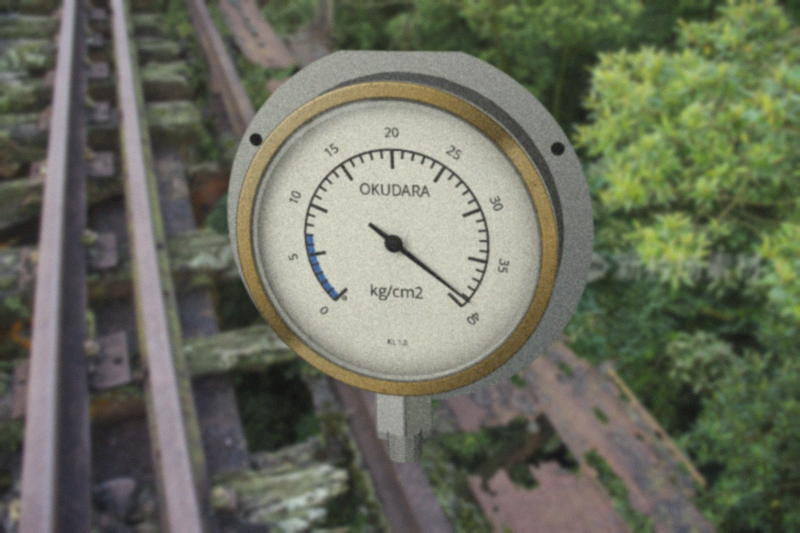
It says 39 kg/cm²
